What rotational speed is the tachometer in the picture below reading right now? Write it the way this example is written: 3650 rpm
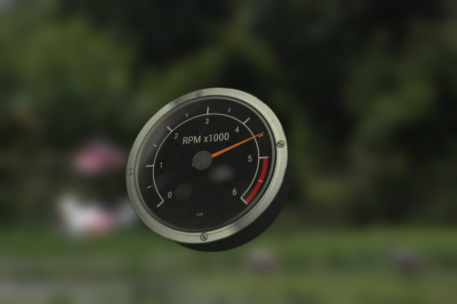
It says 4500 rpm
